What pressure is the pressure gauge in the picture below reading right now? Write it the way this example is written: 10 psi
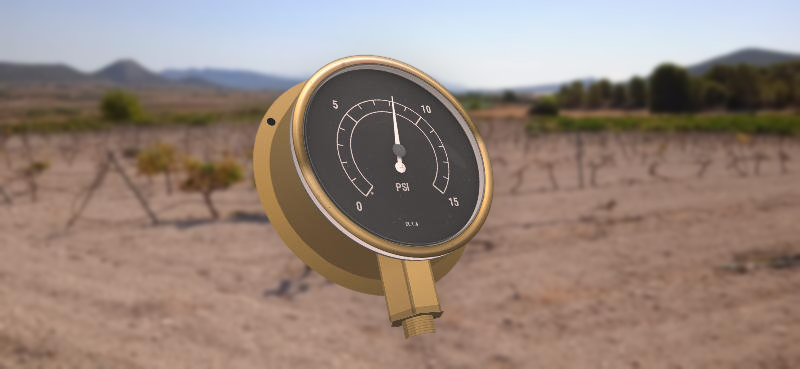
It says 8 psi
